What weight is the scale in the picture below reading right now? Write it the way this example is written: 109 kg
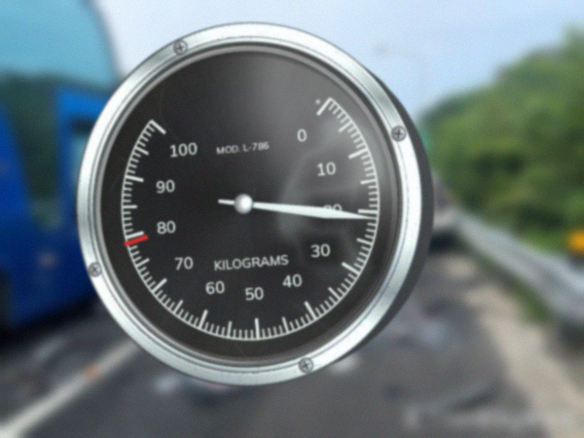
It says 21 kg
